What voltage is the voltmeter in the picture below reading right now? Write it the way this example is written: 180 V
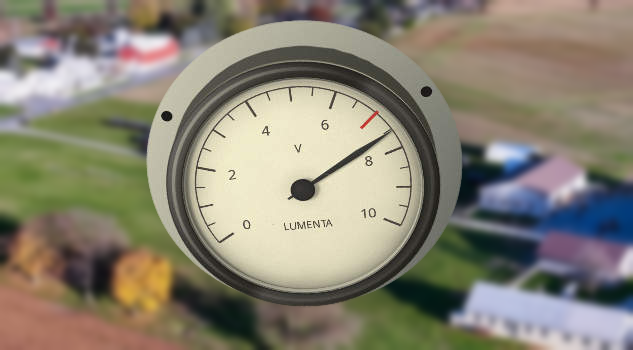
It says 7.5 V
